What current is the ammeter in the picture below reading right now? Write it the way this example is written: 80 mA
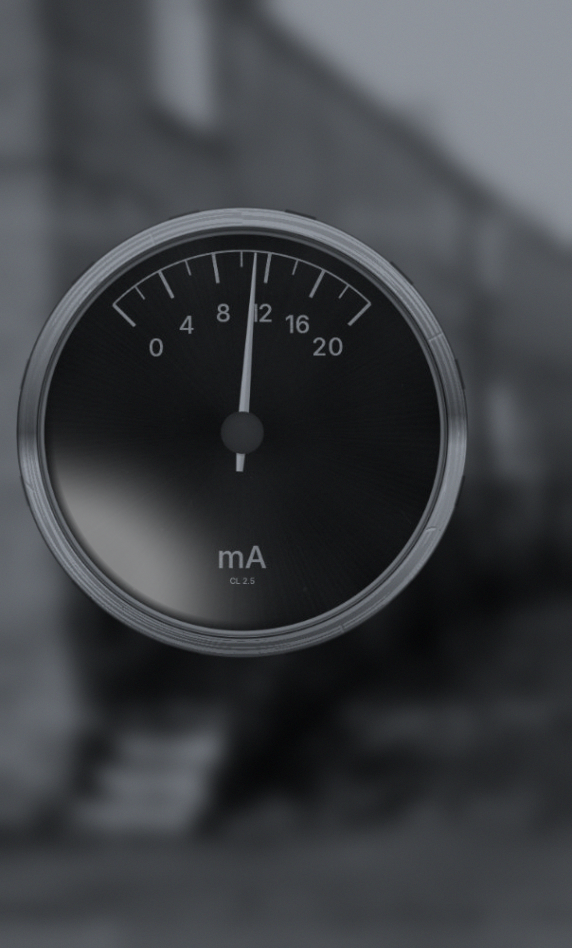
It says 11 mA
